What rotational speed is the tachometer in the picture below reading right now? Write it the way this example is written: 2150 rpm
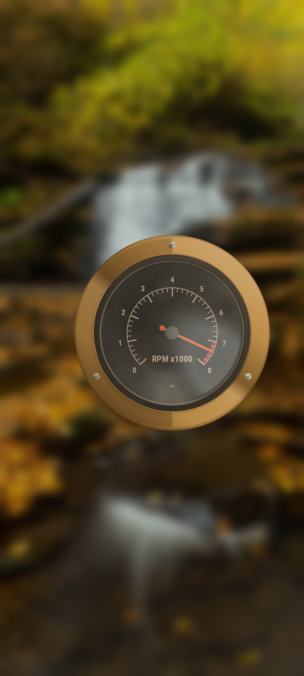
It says 7400 rpm
